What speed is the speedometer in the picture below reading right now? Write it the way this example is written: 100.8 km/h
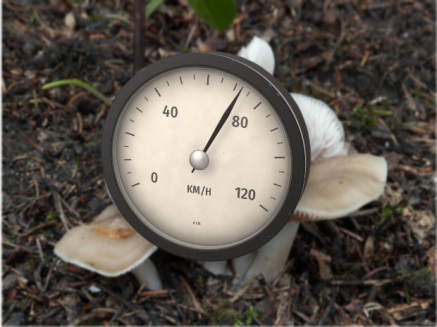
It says 72.5 km/h
